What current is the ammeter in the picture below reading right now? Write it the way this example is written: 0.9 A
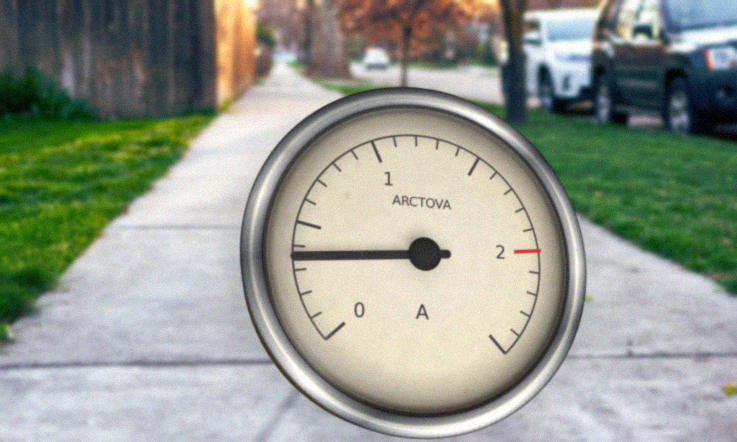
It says 0.35 A
